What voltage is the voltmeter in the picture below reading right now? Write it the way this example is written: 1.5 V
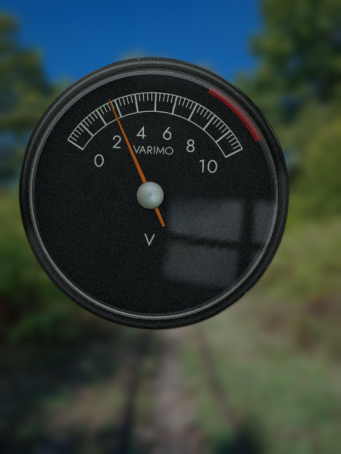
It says 2.8 V
